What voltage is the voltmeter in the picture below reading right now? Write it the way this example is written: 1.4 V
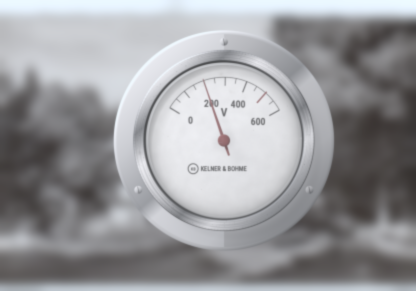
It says 200 V
